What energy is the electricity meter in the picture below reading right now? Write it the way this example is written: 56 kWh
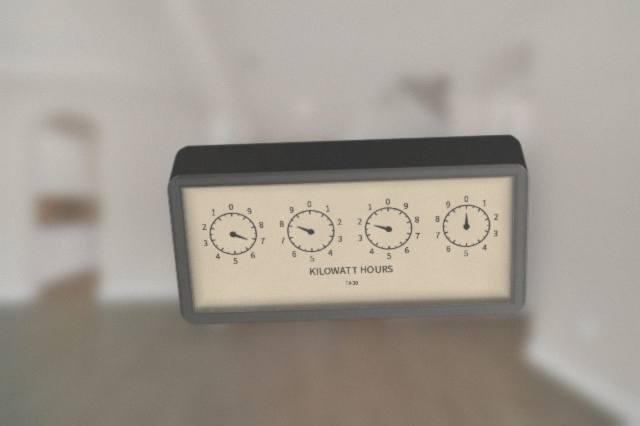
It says 6820 kWh
